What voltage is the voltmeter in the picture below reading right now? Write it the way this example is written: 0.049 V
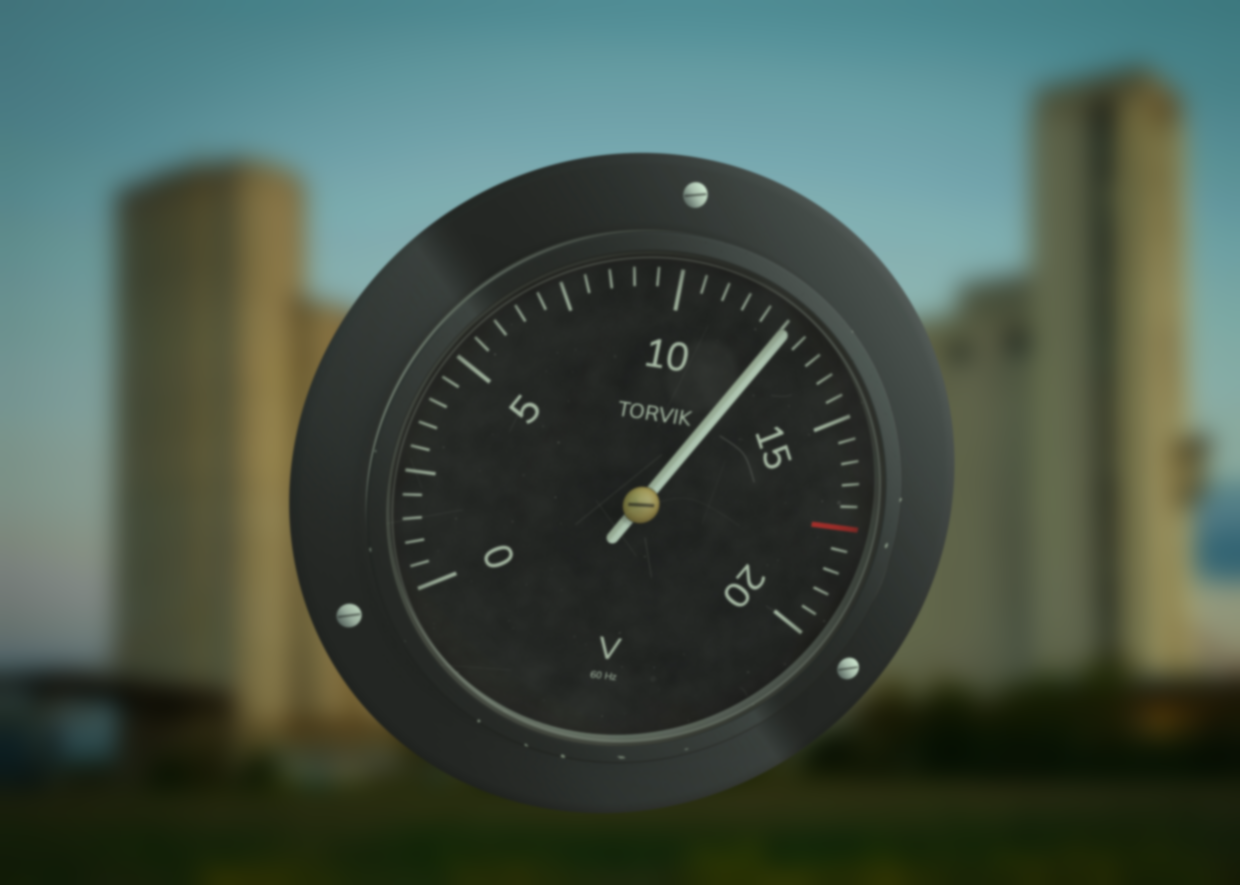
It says 12.5 V
